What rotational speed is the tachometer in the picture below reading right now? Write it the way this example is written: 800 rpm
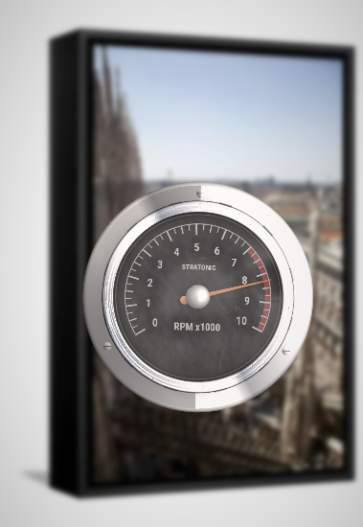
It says 8250 rpm
